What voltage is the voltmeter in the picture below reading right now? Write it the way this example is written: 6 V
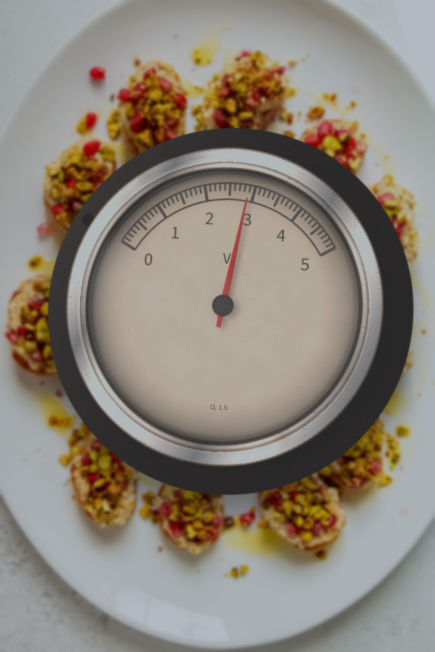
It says 2.9 V
